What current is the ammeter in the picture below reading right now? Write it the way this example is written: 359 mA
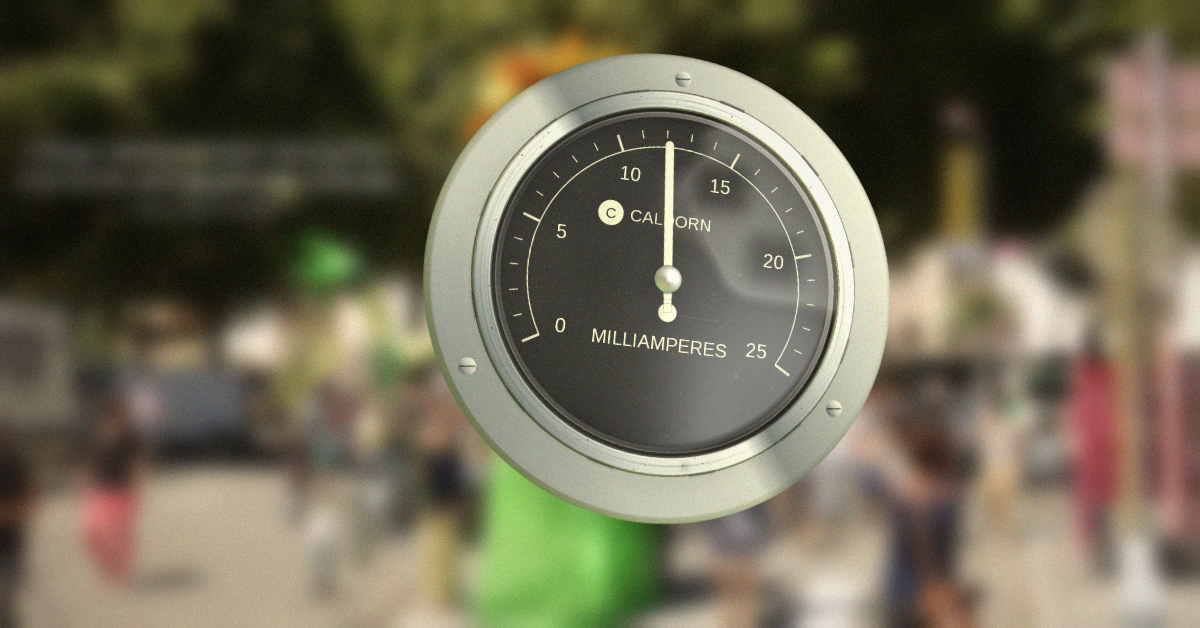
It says 12 mA
